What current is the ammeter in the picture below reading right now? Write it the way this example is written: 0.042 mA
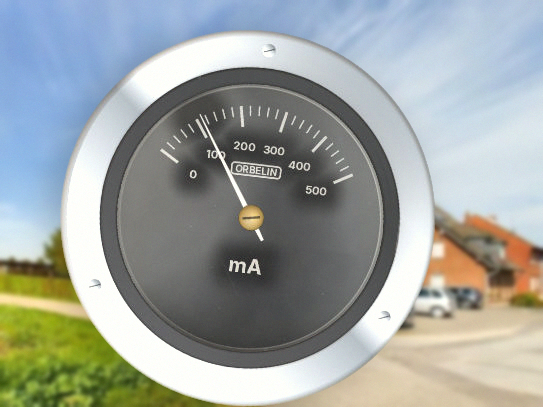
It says 110 mA
